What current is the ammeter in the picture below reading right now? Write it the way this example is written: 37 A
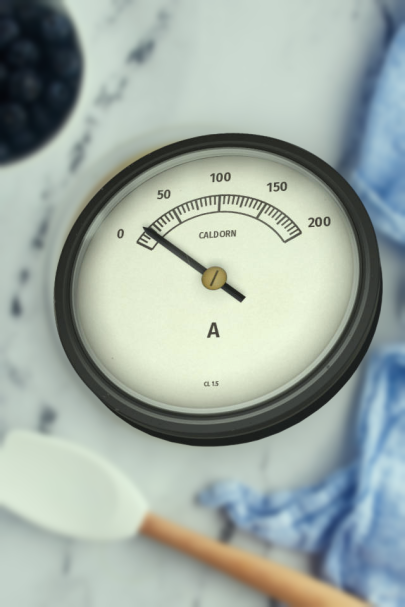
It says 15 A
